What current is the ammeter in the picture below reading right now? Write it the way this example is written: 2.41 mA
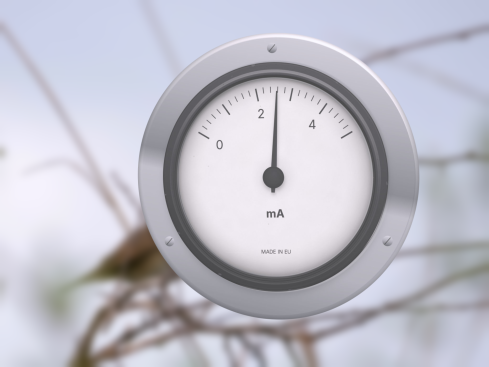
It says 2.6 mA
